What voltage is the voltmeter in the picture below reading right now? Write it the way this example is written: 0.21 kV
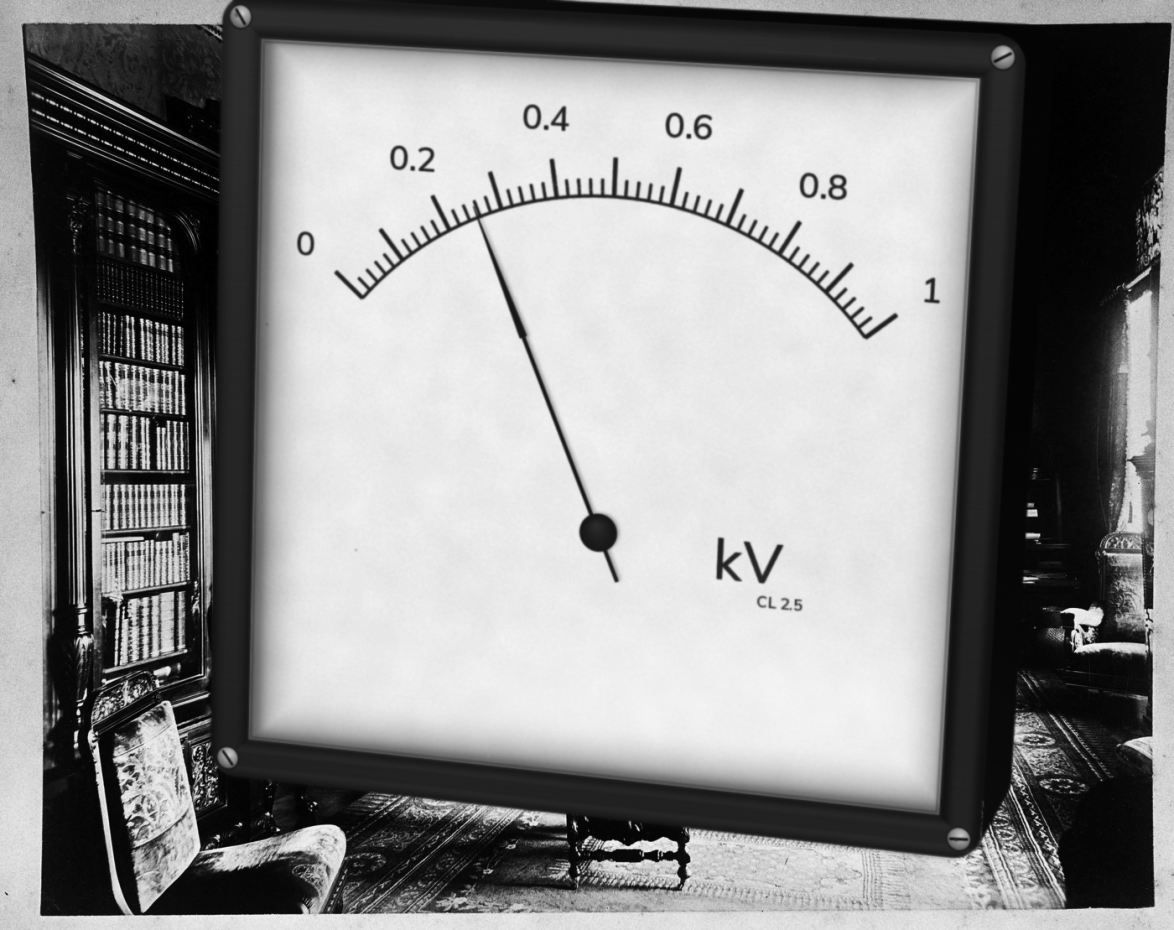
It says 0.26 kV
